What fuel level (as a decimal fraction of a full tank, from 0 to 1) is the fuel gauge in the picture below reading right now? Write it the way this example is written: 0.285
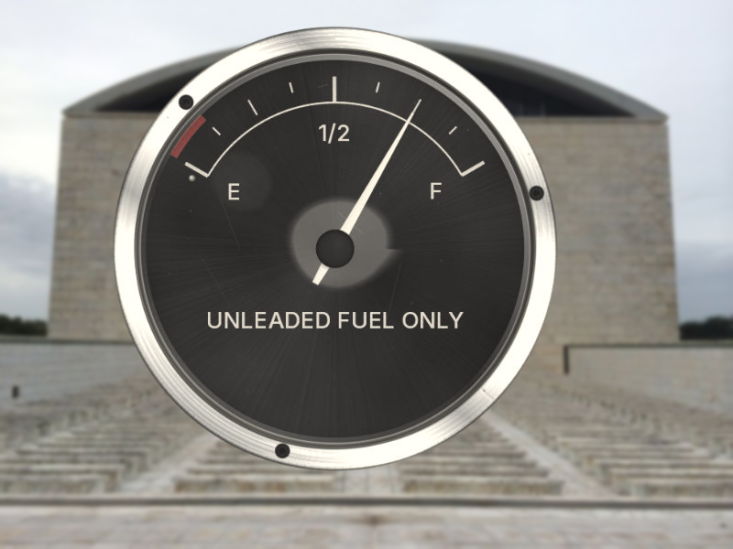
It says 0.75
